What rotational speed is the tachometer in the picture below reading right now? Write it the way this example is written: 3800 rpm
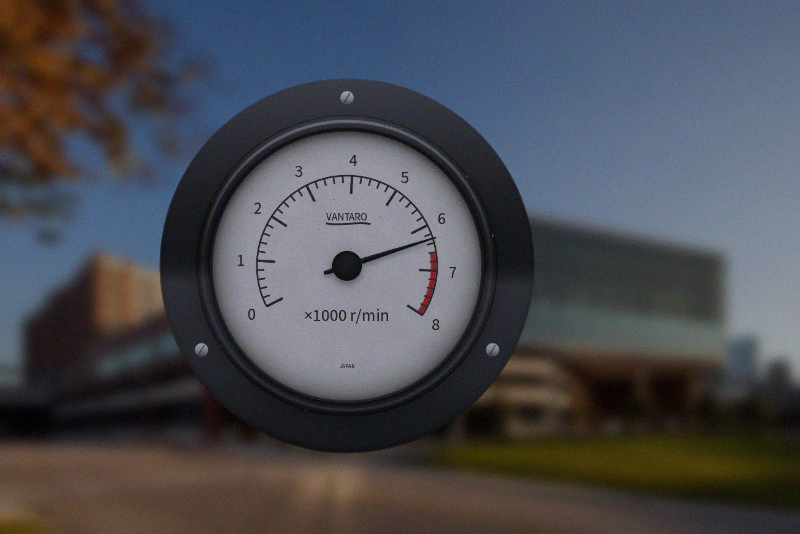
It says 6300 rpm
